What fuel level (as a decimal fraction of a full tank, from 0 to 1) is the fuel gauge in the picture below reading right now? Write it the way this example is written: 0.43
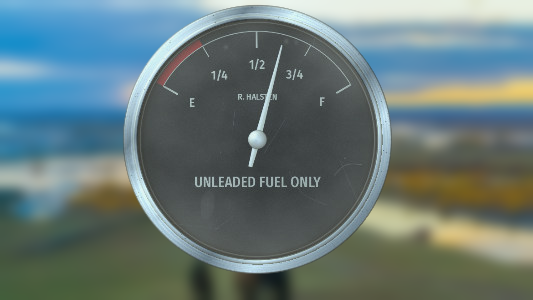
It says 0.625
